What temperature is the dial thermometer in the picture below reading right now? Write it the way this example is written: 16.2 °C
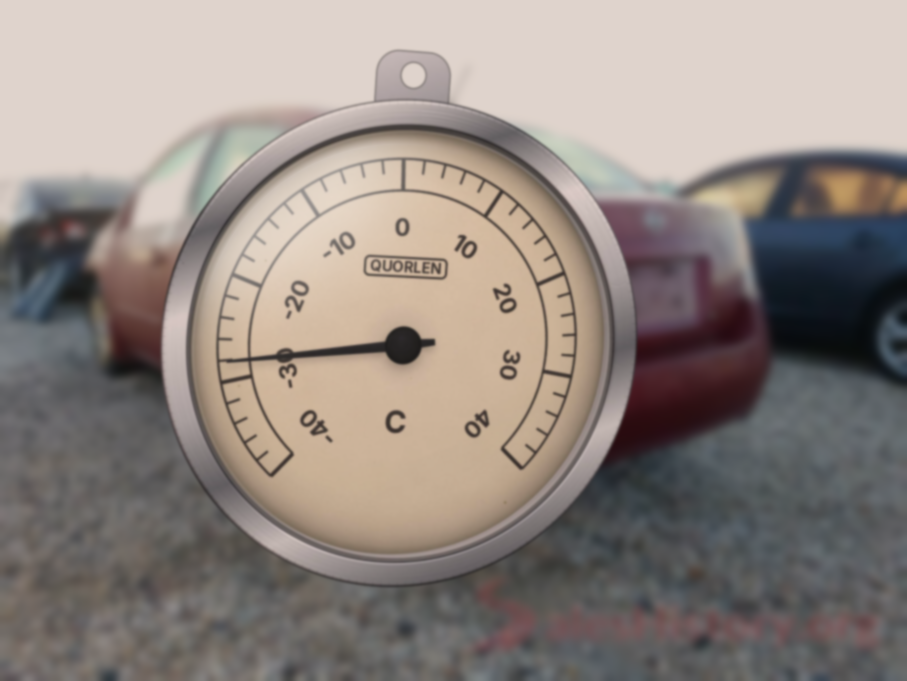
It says -28 °C
